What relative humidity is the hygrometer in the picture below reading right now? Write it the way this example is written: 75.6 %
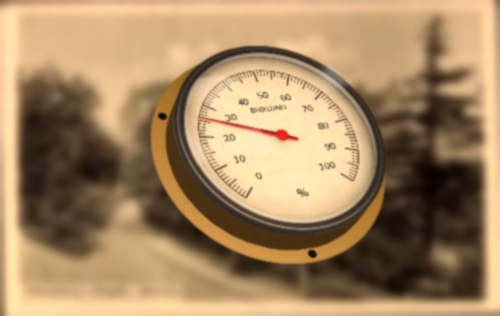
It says 25 %
